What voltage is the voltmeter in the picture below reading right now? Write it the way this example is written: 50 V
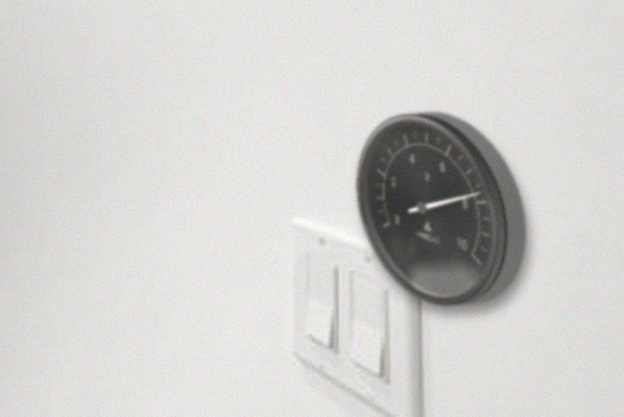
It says 7.75 V
